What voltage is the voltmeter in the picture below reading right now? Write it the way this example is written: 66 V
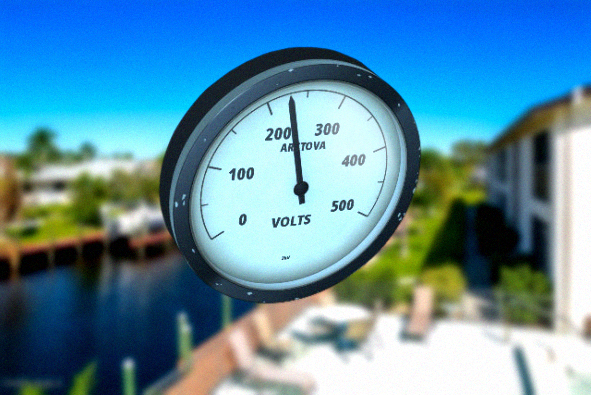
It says 225 V
